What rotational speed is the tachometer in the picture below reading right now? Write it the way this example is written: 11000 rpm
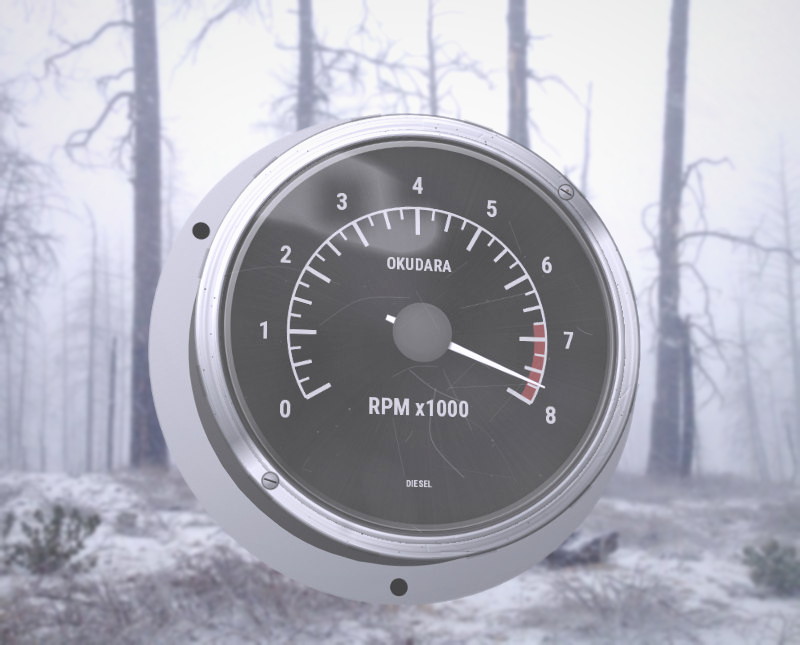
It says 7750 rpm
